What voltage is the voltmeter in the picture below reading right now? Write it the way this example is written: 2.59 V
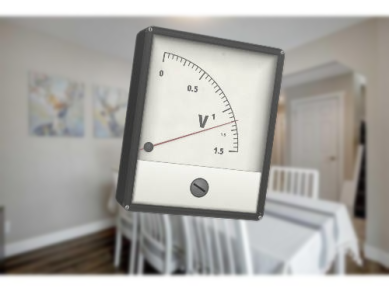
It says 1.15 V
